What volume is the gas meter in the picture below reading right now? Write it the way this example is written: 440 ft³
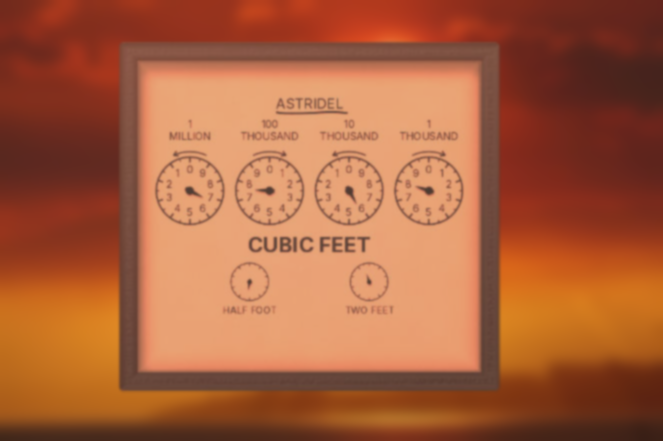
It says 675800 ft³
